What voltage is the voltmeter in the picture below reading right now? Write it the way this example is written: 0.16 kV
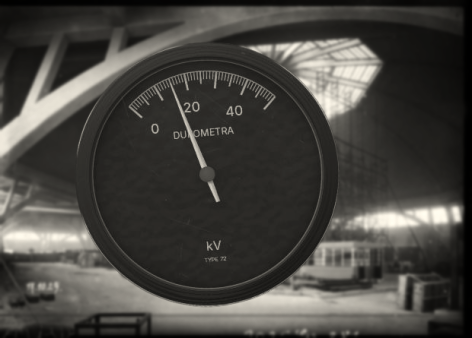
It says 15 kV
